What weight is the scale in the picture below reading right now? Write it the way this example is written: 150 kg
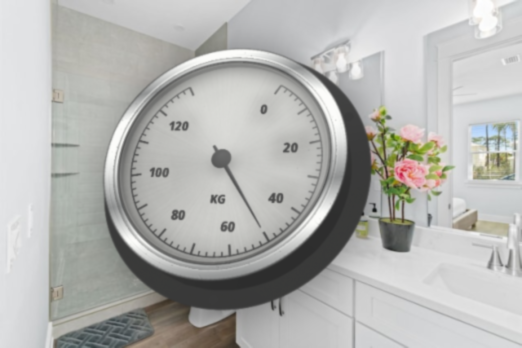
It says 50 kg
